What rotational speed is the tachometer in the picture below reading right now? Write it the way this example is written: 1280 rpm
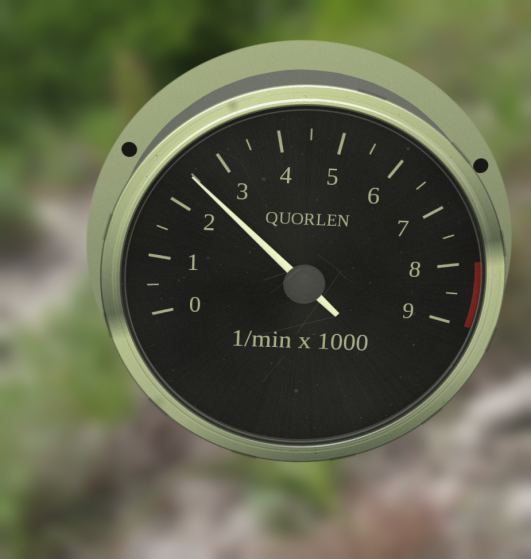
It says 2500 rpm
